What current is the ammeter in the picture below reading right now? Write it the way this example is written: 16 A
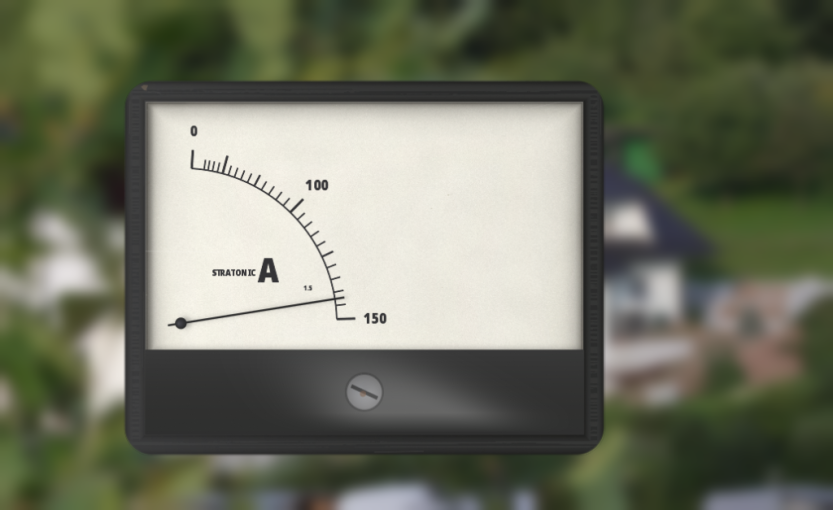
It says 142.5 A
